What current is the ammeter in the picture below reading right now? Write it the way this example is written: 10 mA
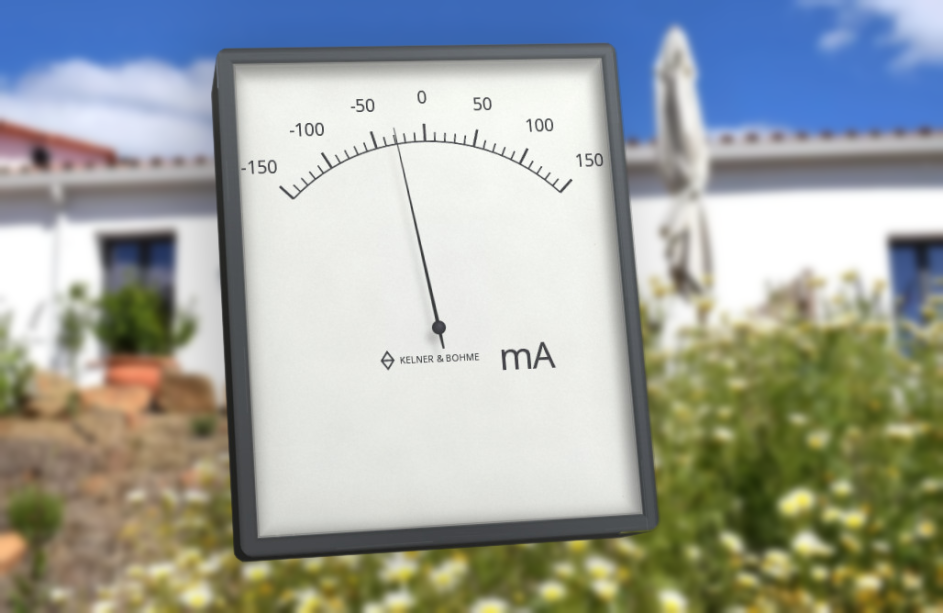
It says -30 mA
